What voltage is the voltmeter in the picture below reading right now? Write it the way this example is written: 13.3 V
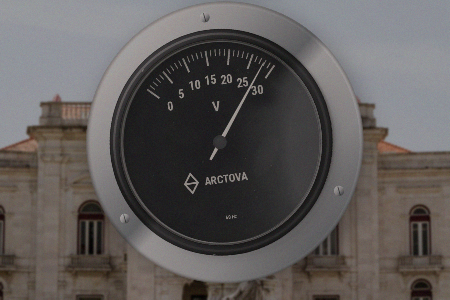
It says 28 V
